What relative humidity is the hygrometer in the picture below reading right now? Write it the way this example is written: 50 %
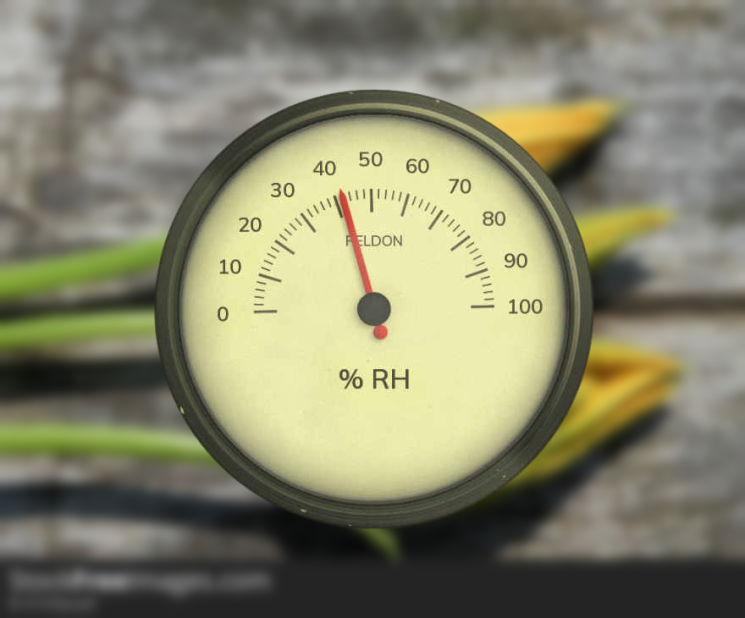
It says 42 %
